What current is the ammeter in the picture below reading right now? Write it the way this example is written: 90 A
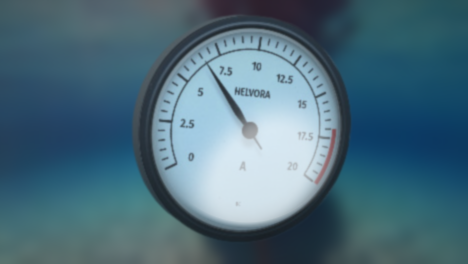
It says 6.5 A
